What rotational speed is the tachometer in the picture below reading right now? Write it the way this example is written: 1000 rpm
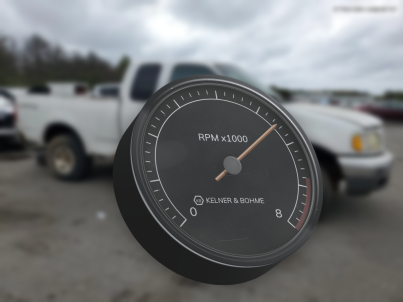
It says 5500 rpm
